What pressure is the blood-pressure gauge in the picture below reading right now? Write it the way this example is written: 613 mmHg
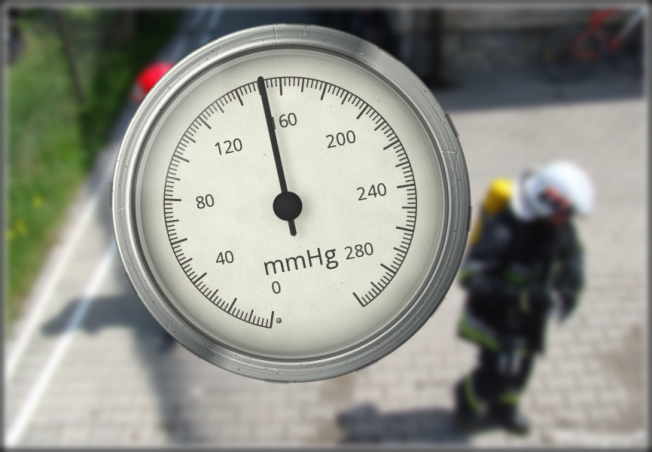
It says 152 mmHg
